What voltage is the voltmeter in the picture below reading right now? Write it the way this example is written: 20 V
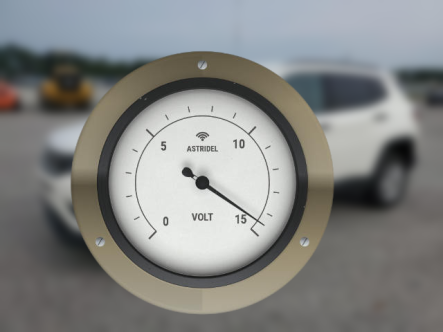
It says 14.5 V
